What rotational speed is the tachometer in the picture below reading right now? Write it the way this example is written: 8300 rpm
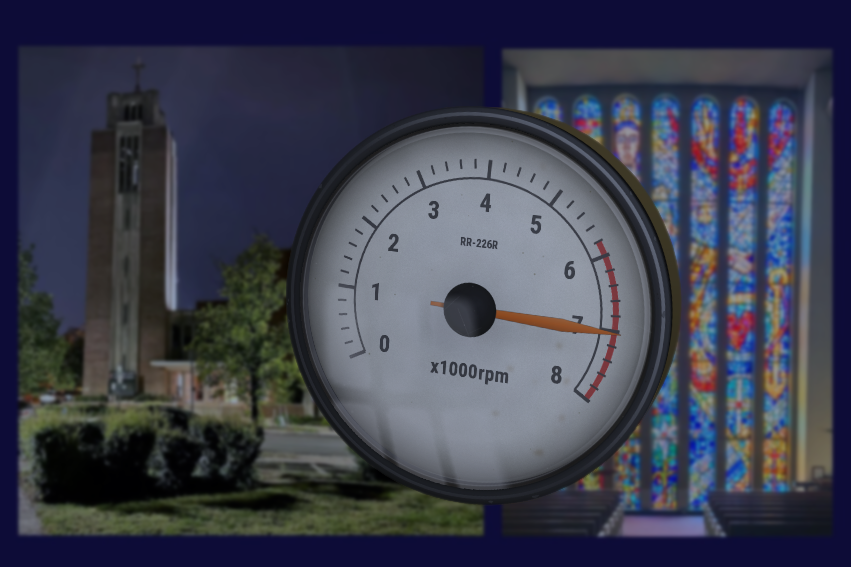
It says 7000 rpm
